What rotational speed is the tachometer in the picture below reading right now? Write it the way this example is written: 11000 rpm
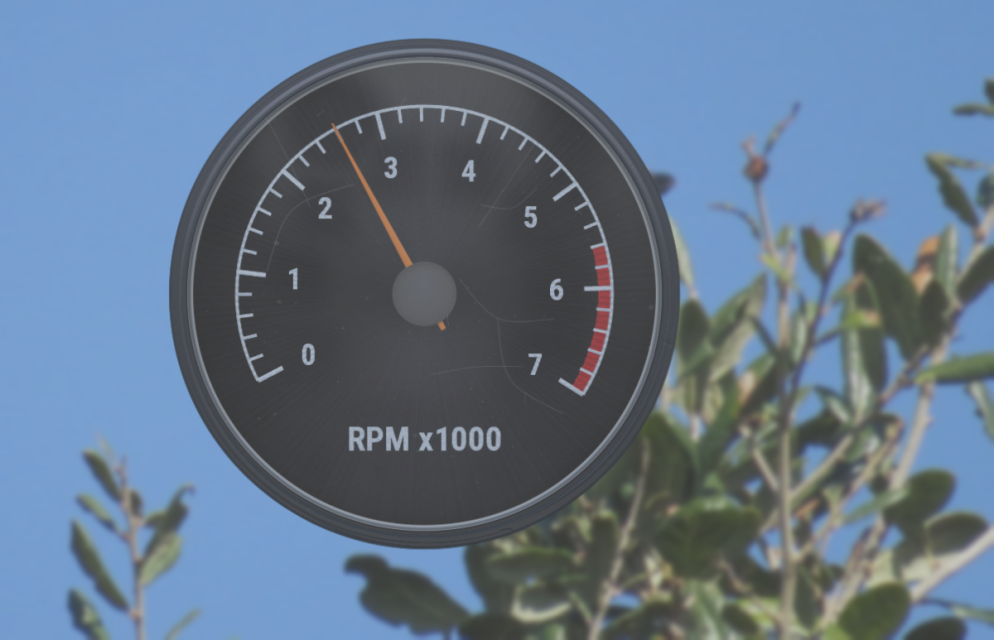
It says 2600 rpm
